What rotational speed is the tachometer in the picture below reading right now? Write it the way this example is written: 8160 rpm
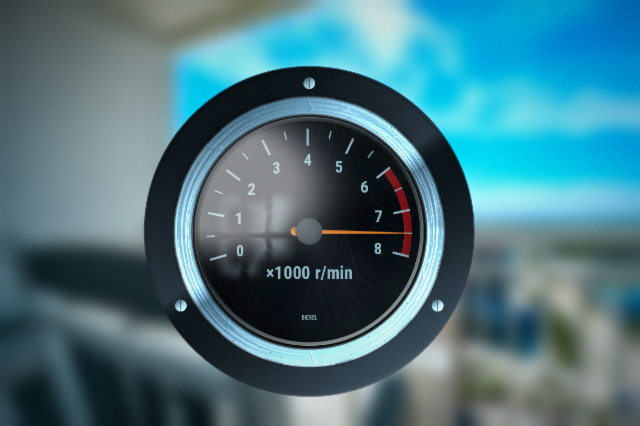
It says 7500 rpm
